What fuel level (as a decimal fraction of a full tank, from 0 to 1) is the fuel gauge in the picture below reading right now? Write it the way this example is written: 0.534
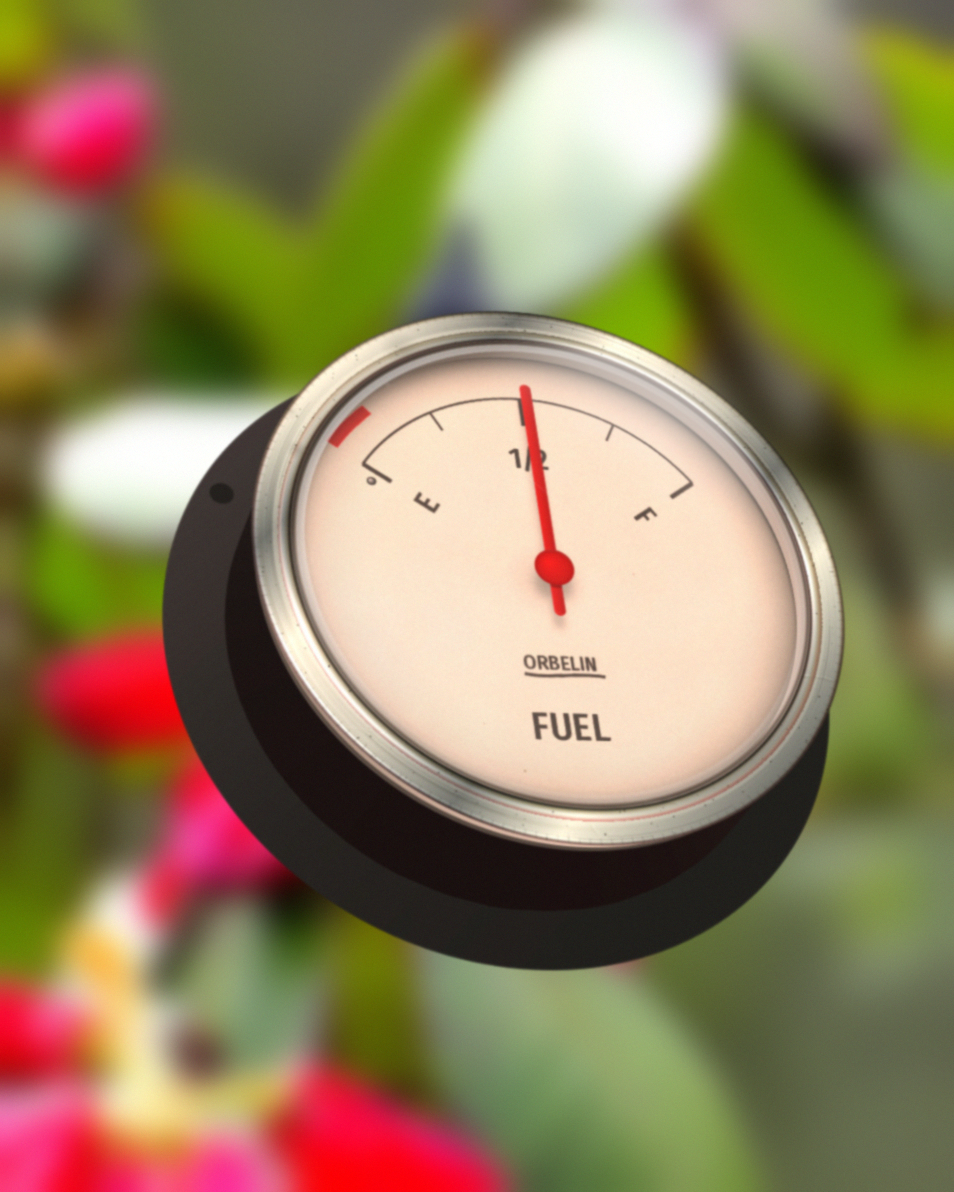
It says 0.5
